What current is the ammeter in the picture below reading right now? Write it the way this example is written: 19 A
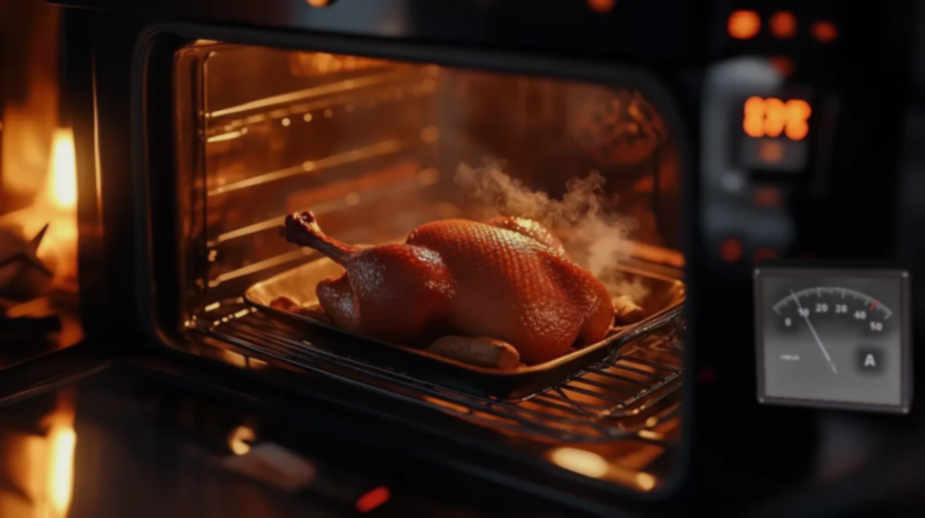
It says 10 A
